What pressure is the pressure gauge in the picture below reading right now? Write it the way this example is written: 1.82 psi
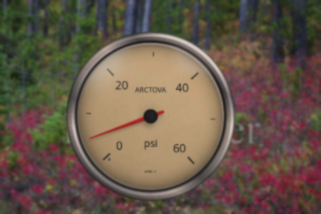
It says 5 psi
